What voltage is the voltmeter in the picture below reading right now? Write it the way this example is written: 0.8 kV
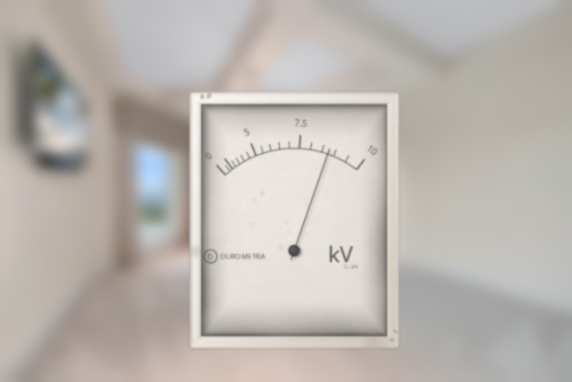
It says 8.75 kV
